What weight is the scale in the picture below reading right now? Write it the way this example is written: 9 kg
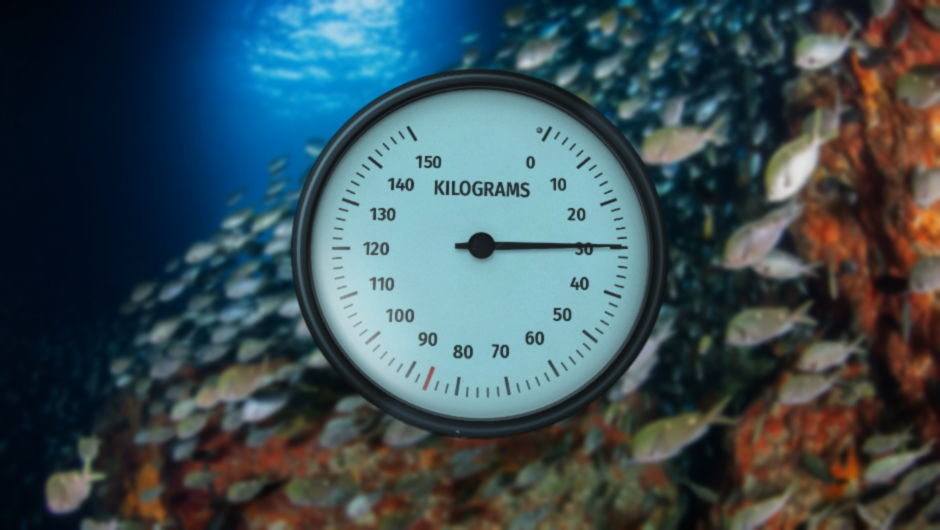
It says 30 kg
